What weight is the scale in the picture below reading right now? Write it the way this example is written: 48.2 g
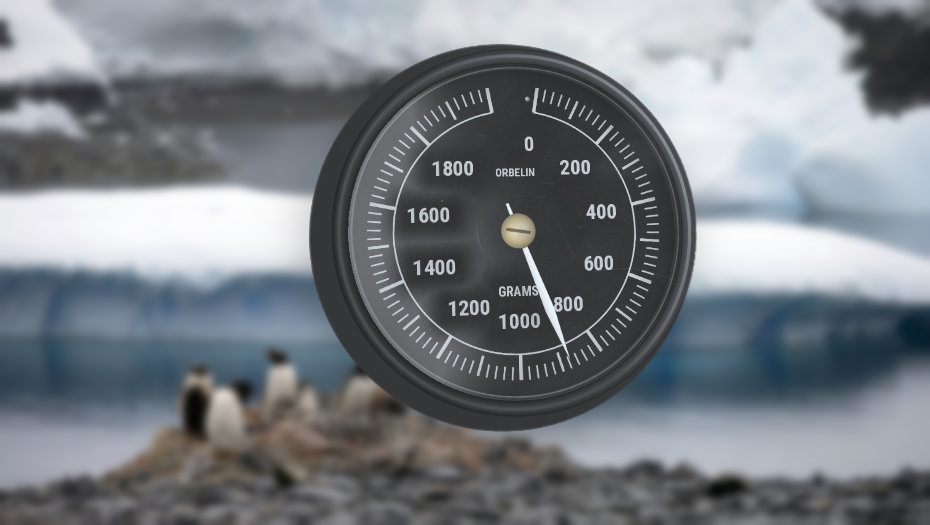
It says 880 g
